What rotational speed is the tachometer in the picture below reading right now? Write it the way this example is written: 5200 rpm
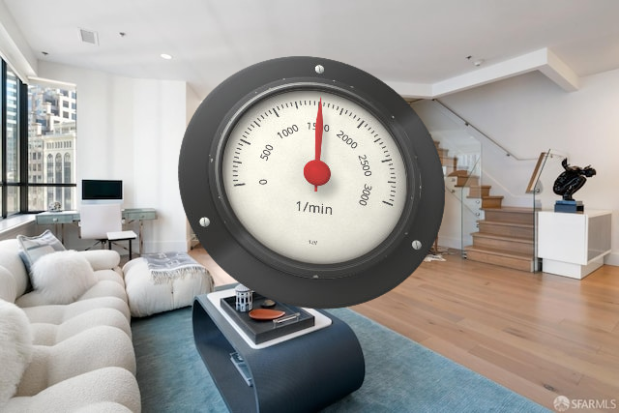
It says 1500 rpm
